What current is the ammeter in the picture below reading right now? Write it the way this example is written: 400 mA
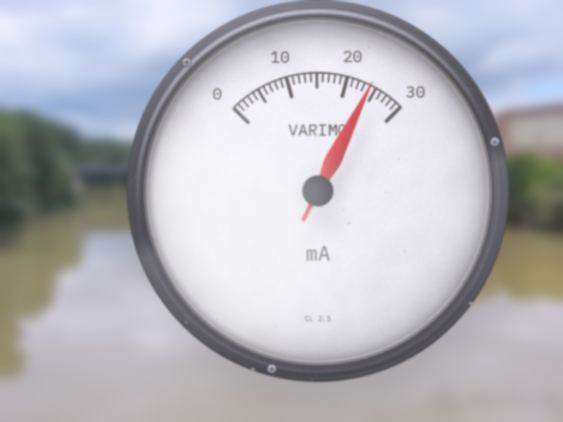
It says 24 mA
